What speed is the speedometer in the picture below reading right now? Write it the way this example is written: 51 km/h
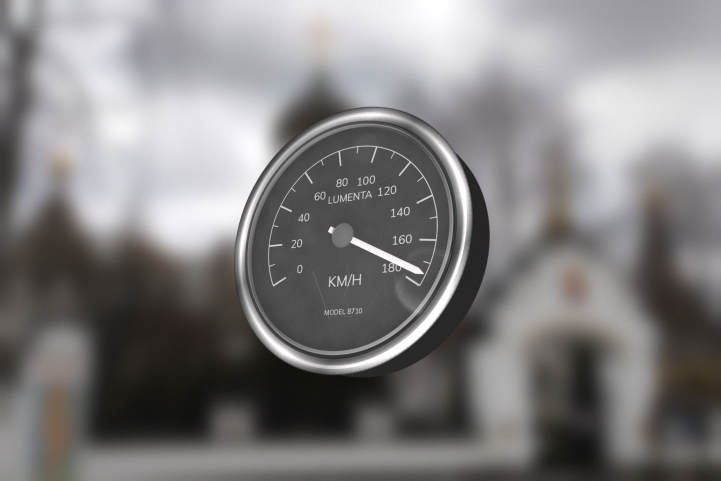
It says 175 km/h
